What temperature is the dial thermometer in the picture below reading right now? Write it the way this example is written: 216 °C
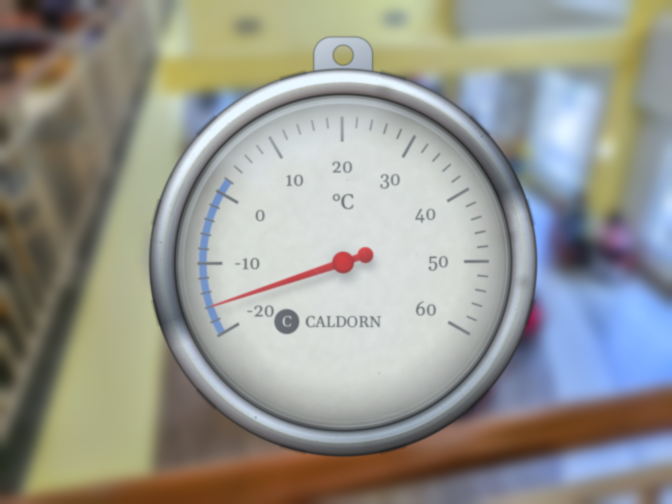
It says -16 °C
